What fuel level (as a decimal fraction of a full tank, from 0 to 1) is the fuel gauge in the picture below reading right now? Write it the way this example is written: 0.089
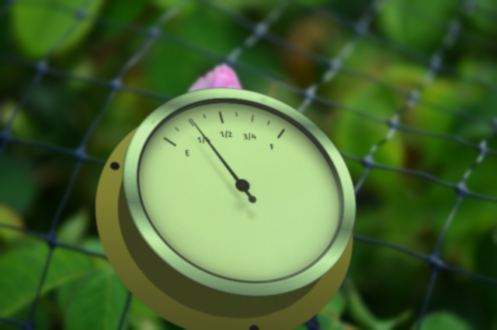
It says 0.25
